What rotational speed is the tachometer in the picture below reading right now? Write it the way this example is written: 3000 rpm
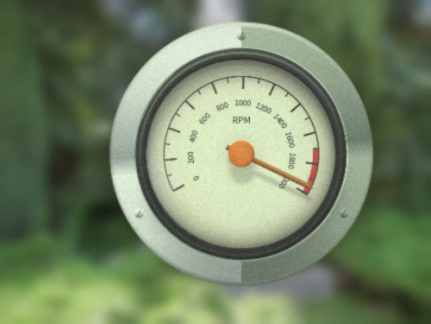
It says 1950 rpm
